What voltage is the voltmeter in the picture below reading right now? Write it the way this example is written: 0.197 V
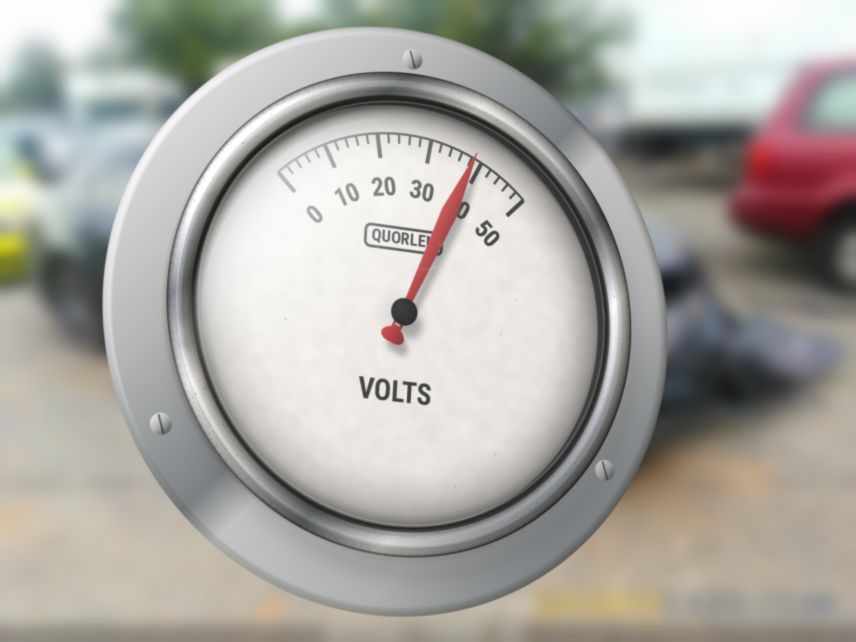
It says 38 V
